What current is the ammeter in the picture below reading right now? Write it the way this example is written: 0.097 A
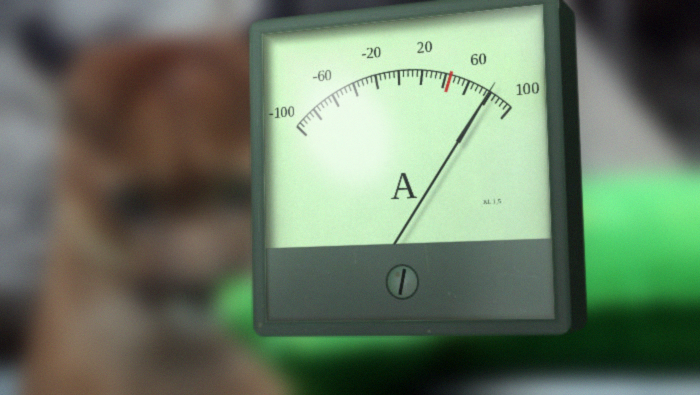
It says 80 A
